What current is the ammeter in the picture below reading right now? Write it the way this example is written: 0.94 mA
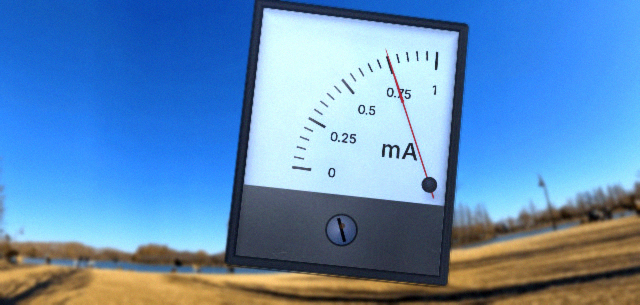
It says 0.75 mA
